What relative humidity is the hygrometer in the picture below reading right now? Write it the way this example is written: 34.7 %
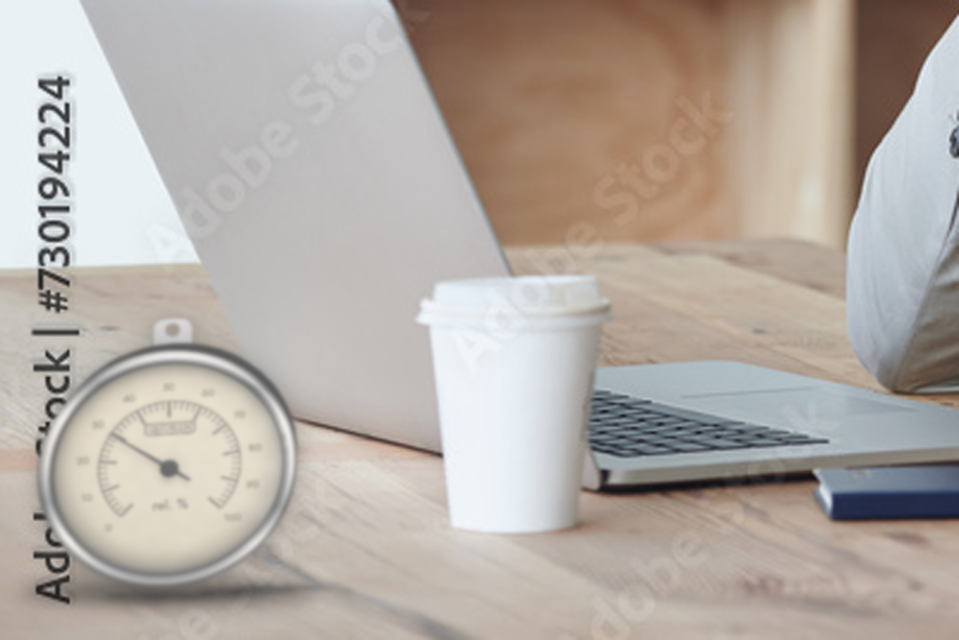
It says 30 %
